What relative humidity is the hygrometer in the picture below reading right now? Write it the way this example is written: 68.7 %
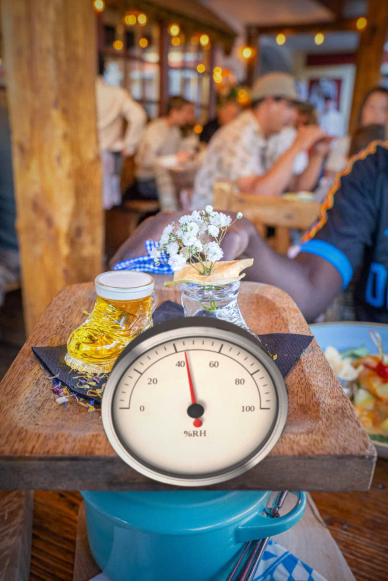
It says 44 %
